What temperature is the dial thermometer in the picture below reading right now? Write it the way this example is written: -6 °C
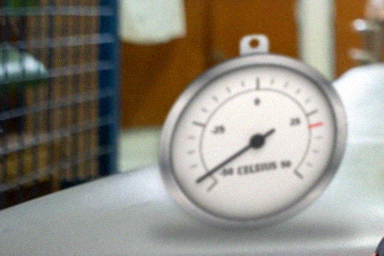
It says -45 °C
